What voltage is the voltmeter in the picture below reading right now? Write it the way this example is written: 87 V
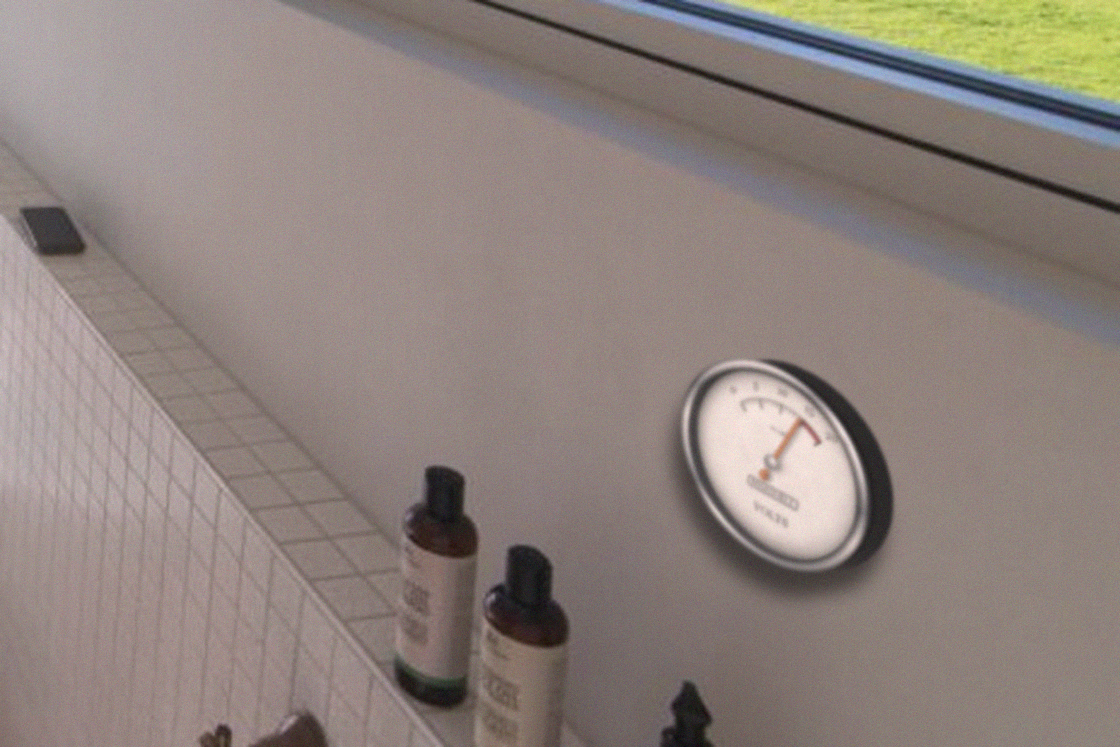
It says 15 V
